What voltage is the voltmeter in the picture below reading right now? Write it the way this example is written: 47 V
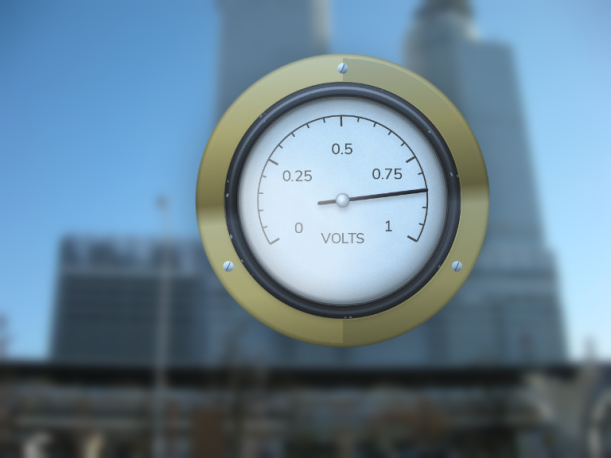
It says 0.85 V
